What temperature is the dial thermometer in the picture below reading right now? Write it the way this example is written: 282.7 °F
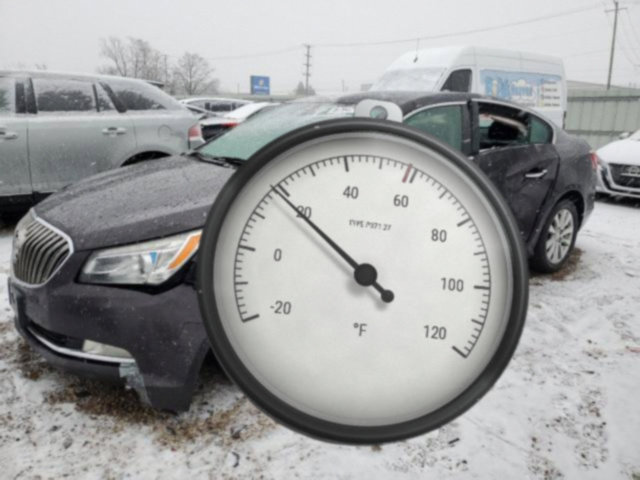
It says 18 °F
